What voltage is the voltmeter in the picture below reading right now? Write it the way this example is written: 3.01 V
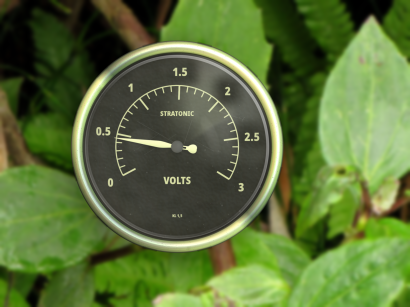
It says 0.45 V
